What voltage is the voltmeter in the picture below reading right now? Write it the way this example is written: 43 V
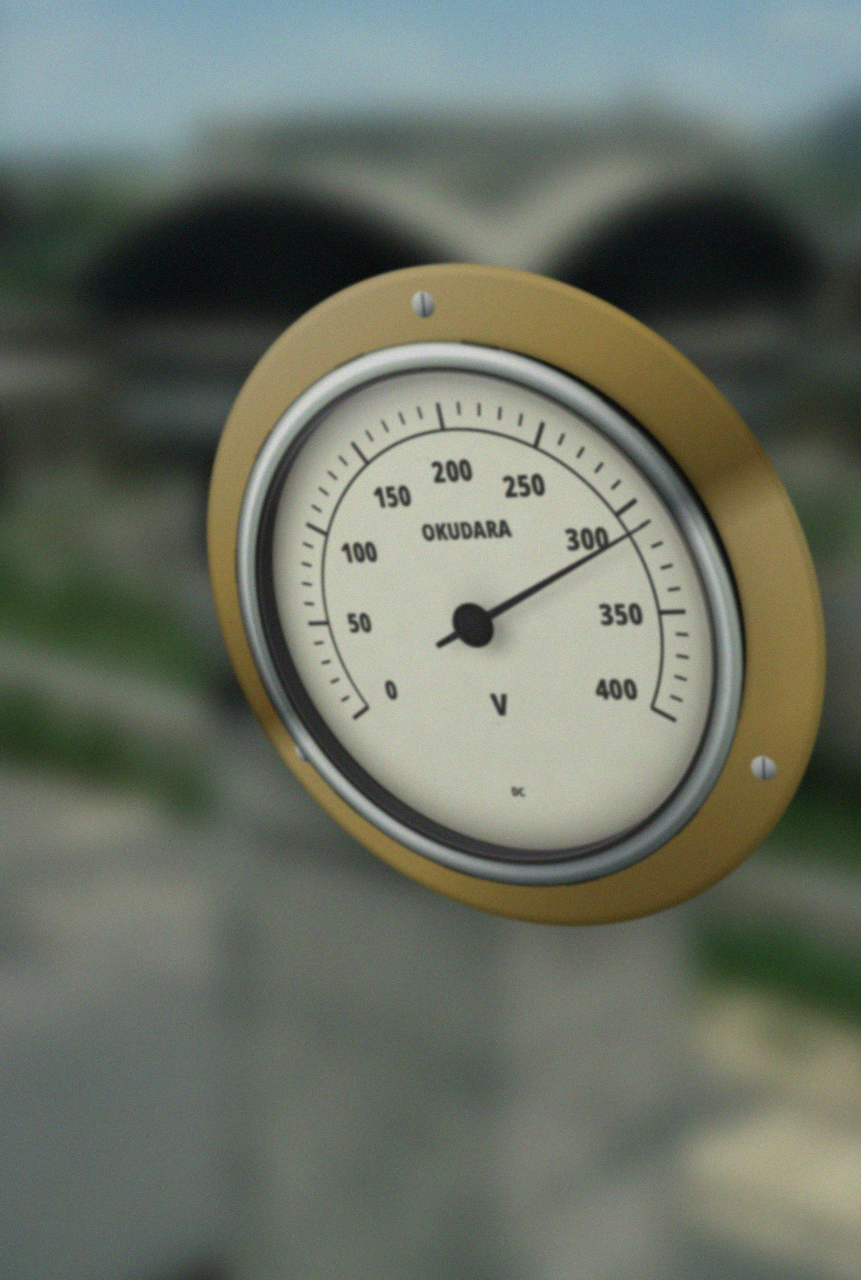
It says 310 V
